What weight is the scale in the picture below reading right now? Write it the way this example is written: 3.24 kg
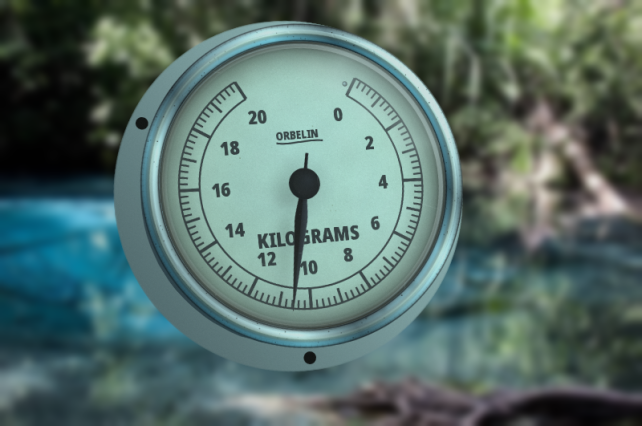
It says 10.6 kg
